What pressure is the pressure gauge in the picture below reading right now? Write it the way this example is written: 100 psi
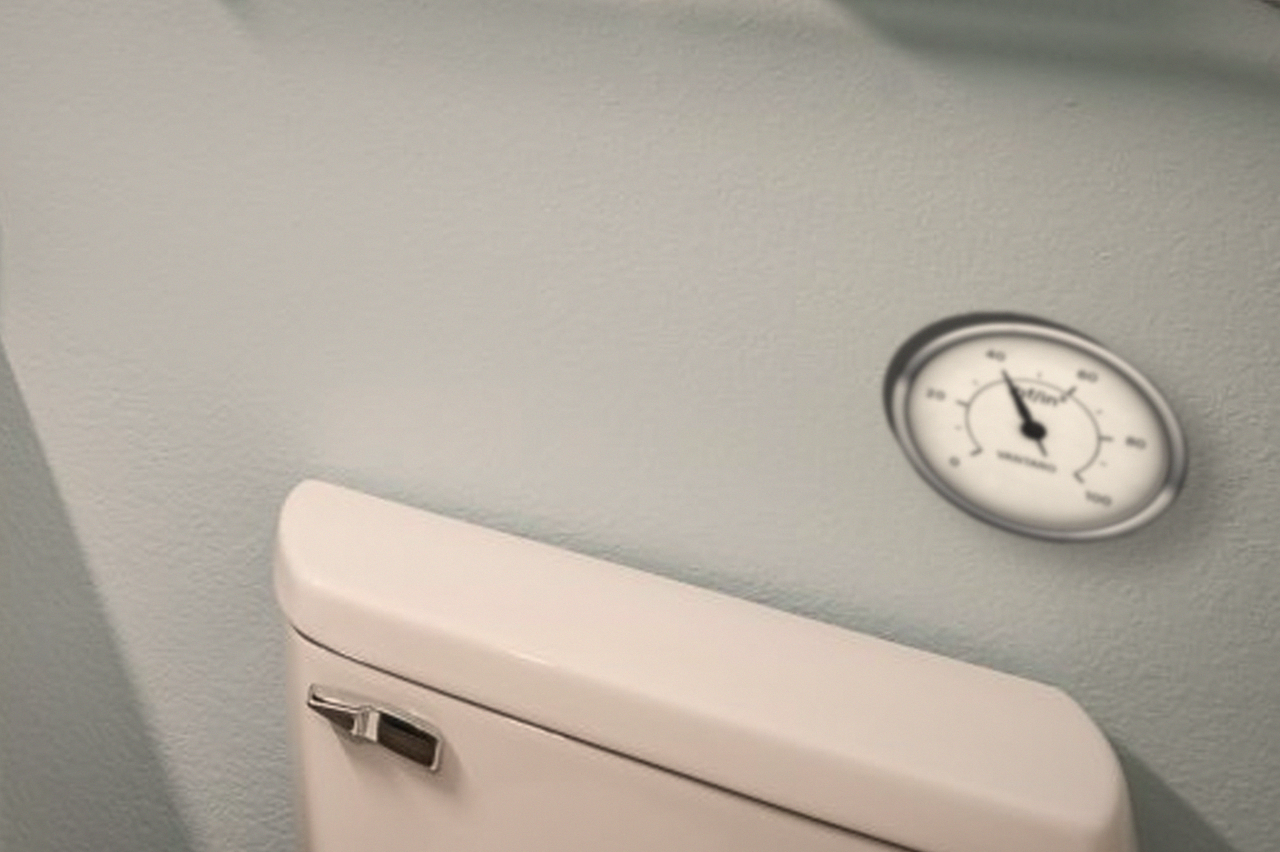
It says 40 psi
